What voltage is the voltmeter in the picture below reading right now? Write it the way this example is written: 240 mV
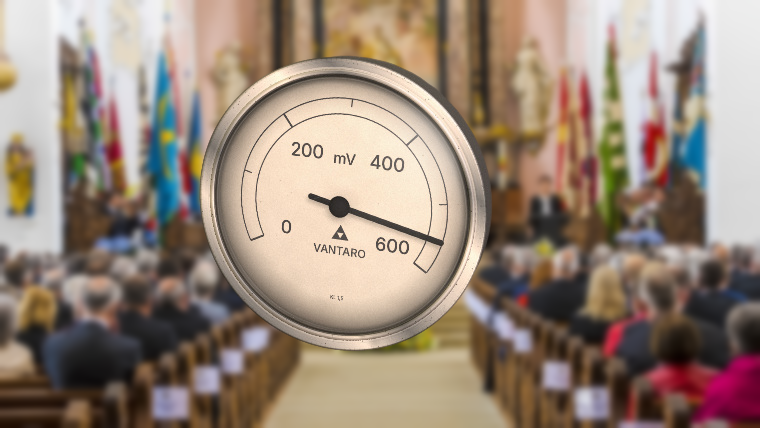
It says 550 mV
